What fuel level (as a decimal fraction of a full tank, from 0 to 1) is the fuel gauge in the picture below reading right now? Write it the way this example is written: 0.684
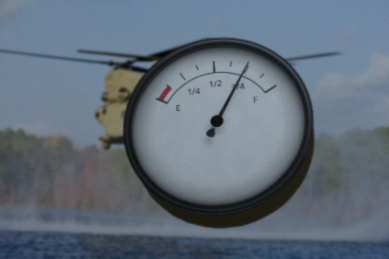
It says 0.75
